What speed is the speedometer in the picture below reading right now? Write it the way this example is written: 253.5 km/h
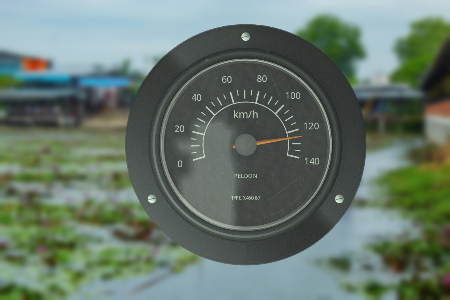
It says 125 km/h
